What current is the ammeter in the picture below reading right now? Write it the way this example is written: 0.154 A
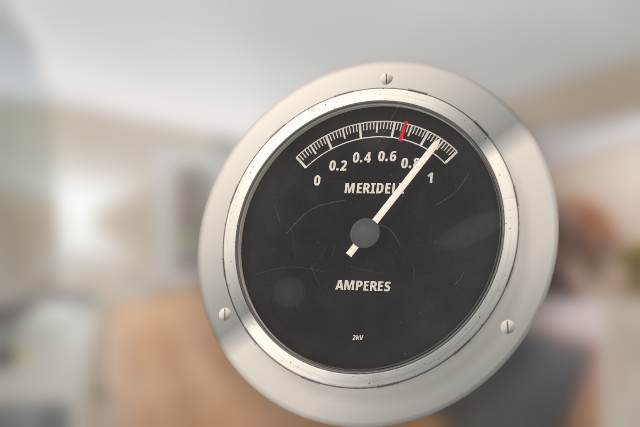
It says 0.9 A
